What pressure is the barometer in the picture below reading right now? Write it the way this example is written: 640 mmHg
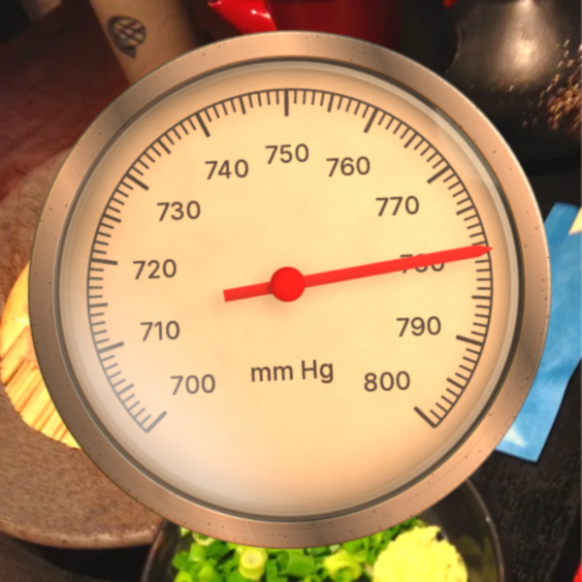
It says 780 mmHg
